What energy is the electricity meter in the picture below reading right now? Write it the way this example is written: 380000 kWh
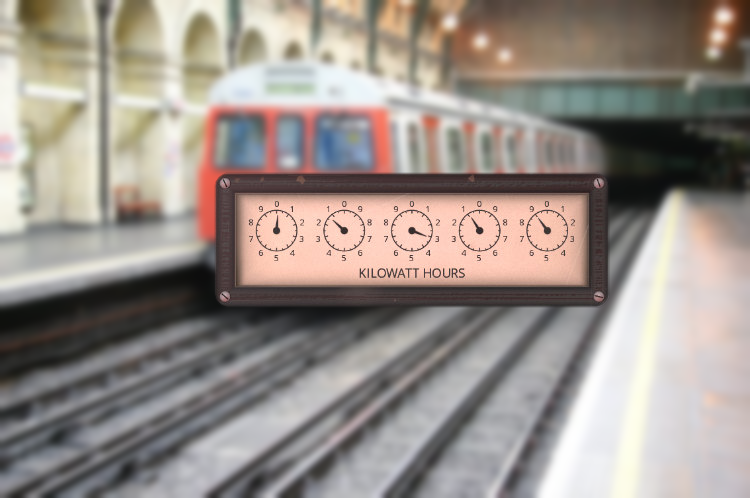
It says 1309 kWh
